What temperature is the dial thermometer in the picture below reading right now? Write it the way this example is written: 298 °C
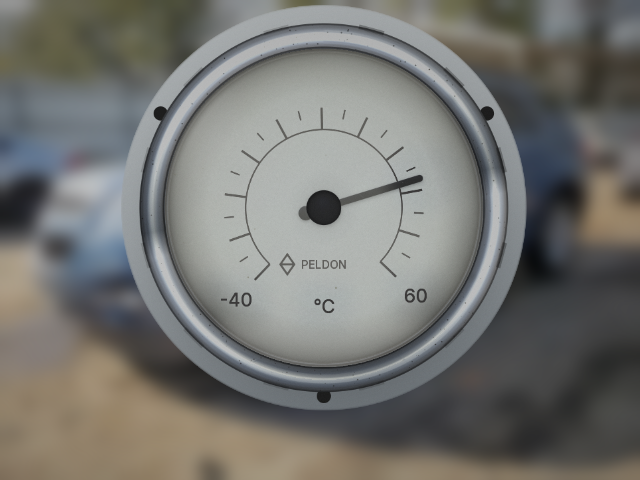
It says 37.5 °C
